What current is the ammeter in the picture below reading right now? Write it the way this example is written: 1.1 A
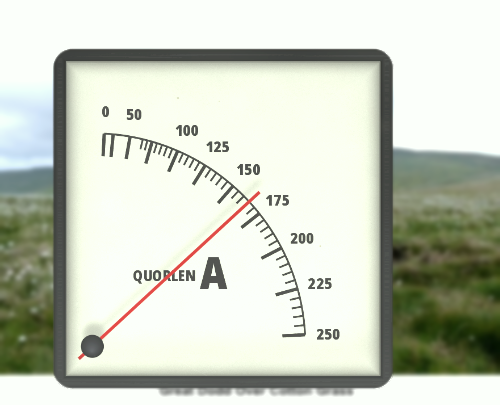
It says 165 A
